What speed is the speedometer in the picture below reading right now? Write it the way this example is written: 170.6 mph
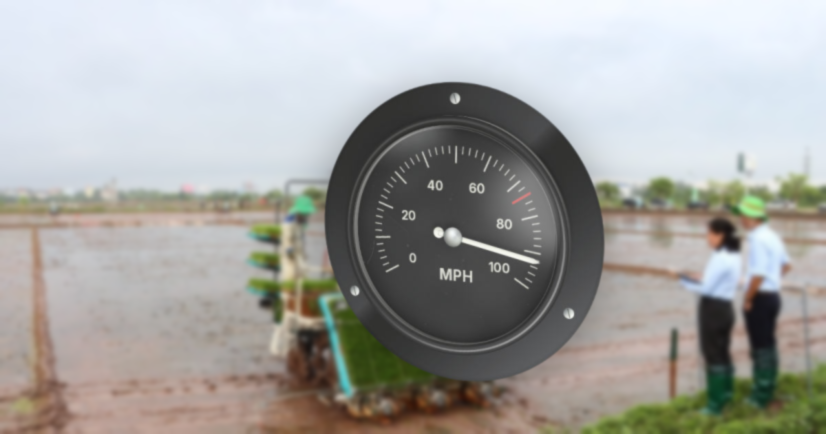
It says 92 mph
